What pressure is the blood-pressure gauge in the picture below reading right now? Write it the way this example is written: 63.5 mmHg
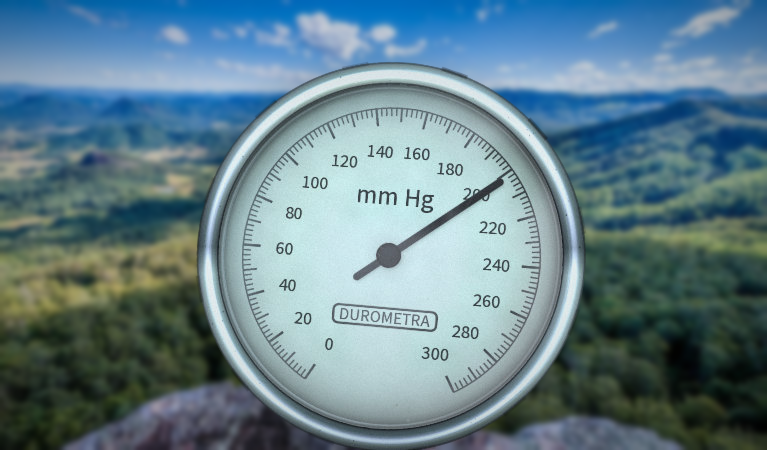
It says 202 mmHg
